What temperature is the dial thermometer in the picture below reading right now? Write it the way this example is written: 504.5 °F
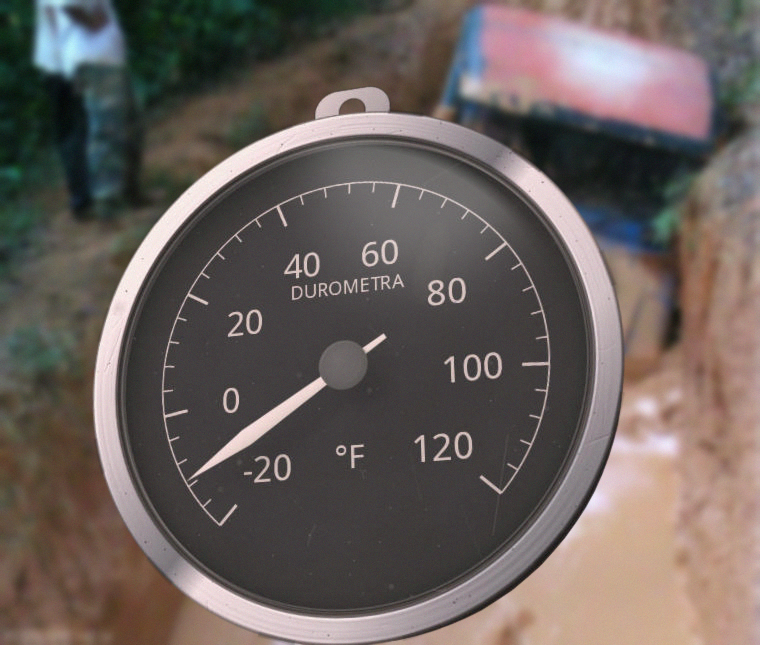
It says -12 °F
